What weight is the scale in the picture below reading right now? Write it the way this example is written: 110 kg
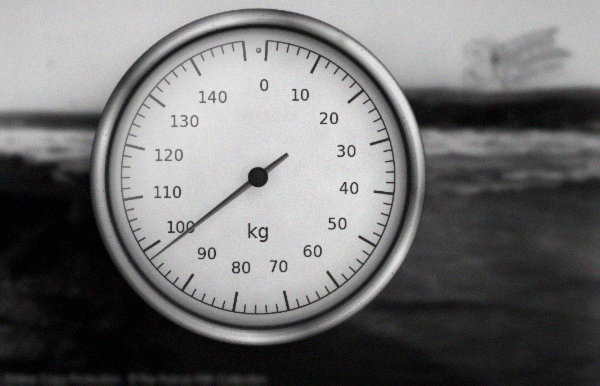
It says 98 kg
